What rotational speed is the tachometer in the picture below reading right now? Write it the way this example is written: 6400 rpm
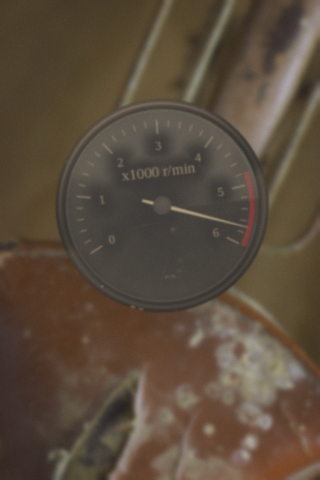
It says 5700 rpm
